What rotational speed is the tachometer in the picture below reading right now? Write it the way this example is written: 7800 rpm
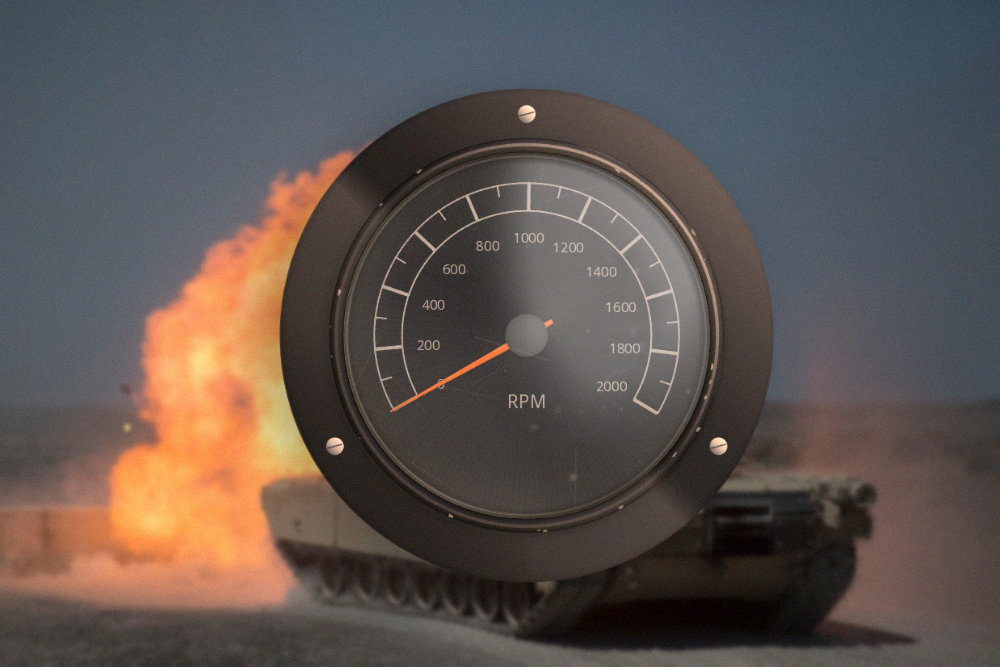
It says 0 rpm
